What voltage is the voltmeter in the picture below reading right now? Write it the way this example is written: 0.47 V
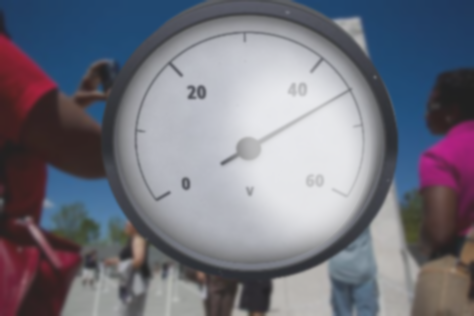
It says 45 V
